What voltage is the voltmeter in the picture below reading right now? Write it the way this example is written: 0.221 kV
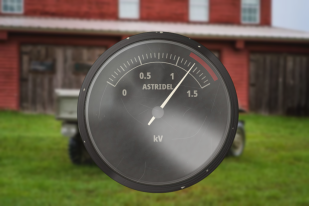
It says 1.2 kV
